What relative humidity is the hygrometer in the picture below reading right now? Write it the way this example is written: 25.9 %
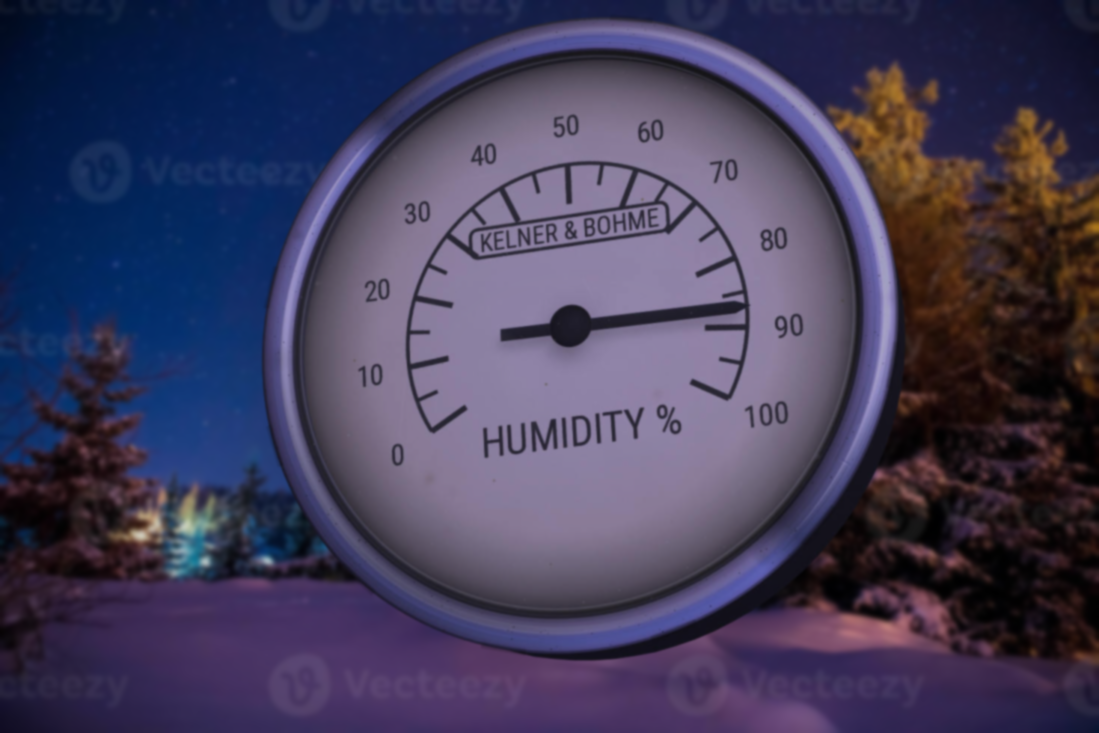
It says 87.5 %
